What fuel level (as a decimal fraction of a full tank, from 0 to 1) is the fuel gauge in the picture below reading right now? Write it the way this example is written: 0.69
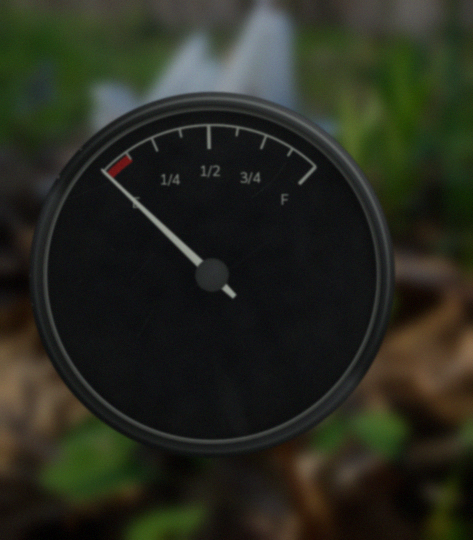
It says 0
